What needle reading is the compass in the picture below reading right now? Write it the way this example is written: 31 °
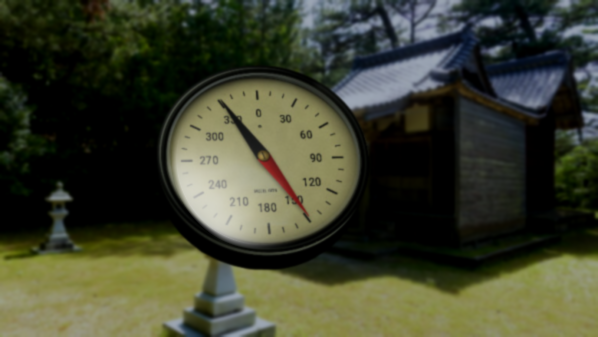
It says 150 °
